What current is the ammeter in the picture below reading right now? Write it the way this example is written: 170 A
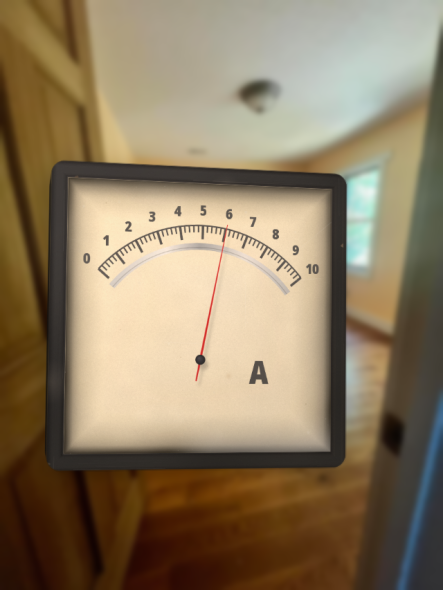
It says 6 A
